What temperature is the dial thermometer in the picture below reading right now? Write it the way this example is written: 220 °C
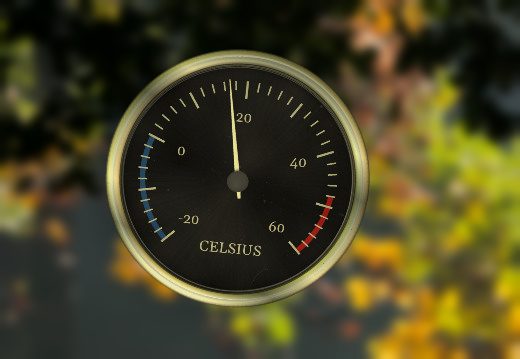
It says 17 °C
